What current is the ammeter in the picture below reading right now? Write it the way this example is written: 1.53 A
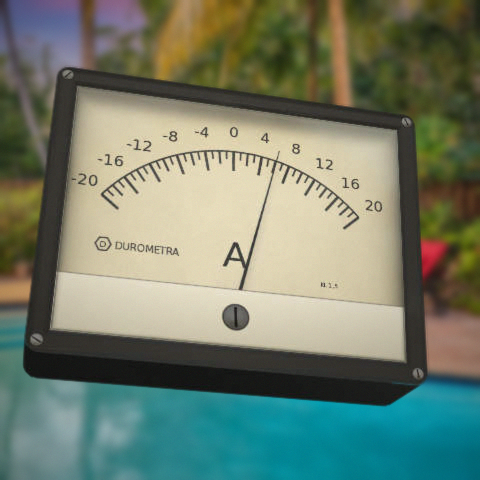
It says 6 A
